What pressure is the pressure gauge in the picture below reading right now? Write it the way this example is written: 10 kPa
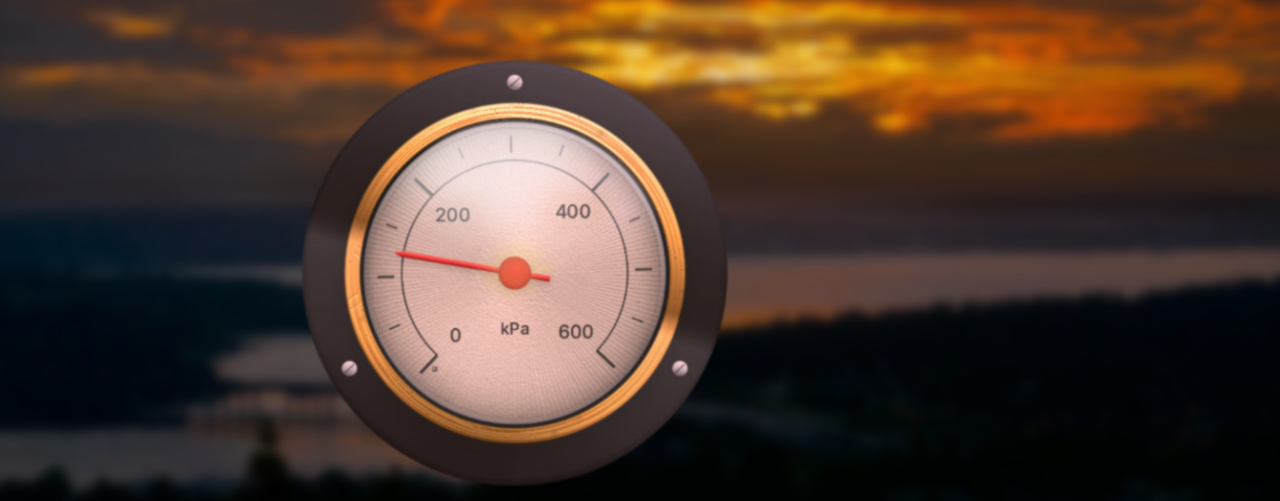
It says 125 kPa
